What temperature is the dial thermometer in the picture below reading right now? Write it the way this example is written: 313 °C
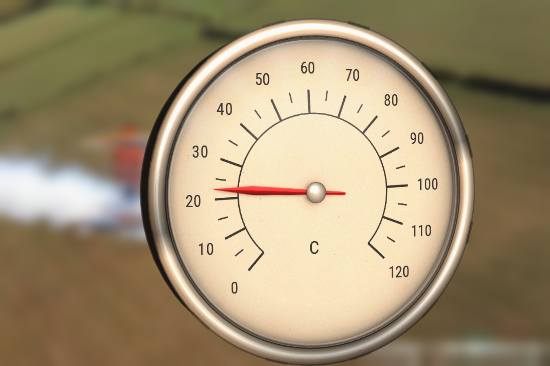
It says 22.5 °C
